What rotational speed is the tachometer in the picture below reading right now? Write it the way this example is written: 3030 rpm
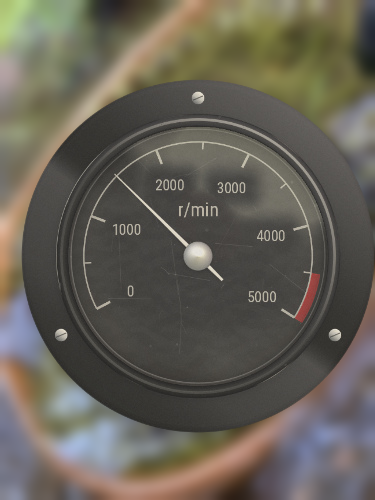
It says 1500 rpm
